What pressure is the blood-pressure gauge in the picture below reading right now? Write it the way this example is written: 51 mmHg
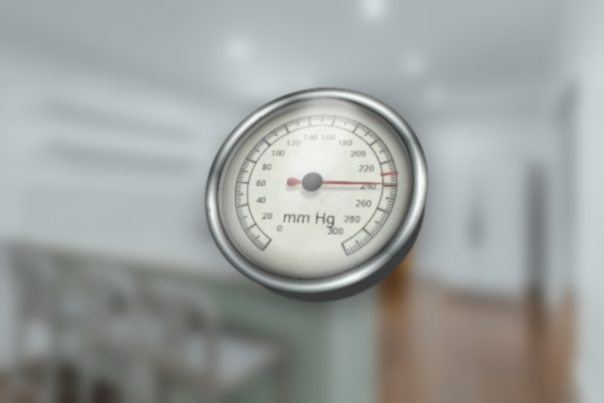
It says 240 mmHg
